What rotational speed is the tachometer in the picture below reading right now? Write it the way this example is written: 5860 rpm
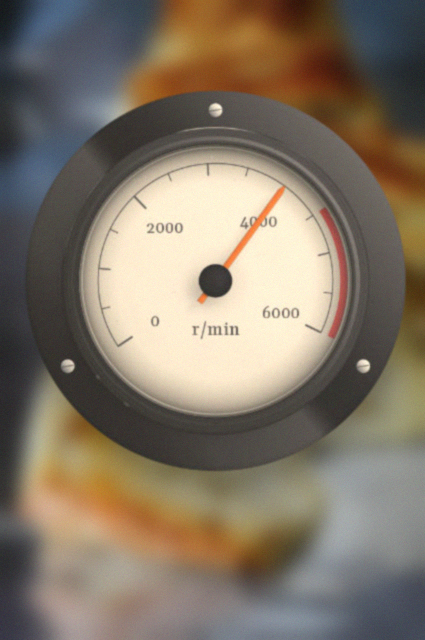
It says 4000 rpm
